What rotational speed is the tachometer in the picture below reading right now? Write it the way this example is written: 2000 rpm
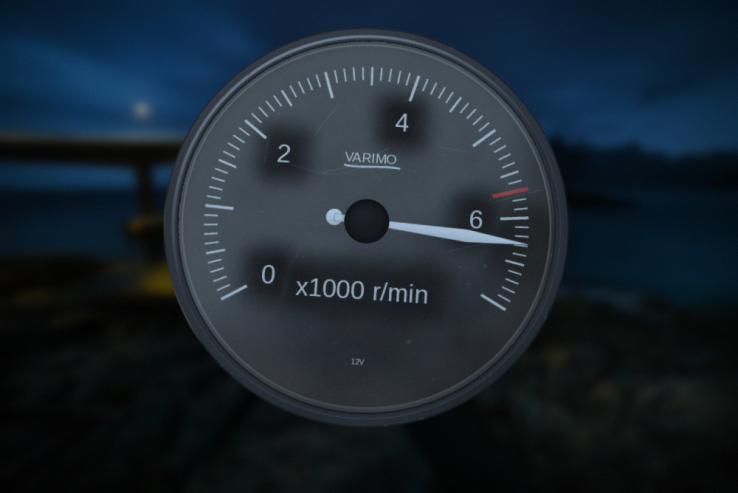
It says 6300 rpm
